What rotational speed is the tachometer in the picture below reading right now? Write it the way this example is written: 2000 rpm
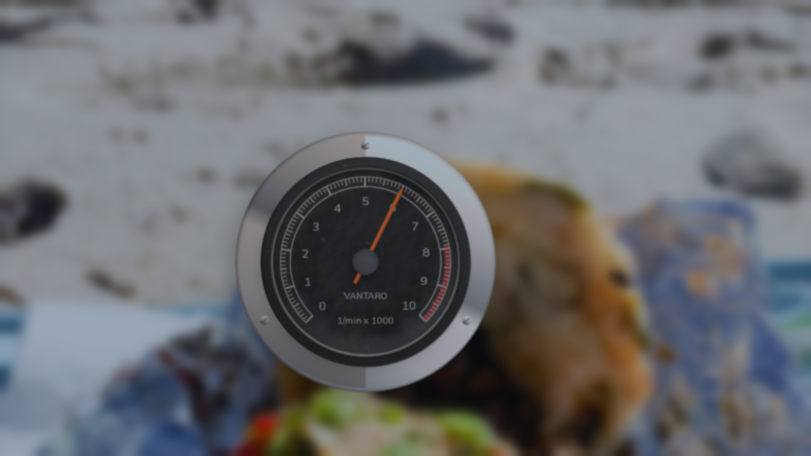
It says 6000 rpm
